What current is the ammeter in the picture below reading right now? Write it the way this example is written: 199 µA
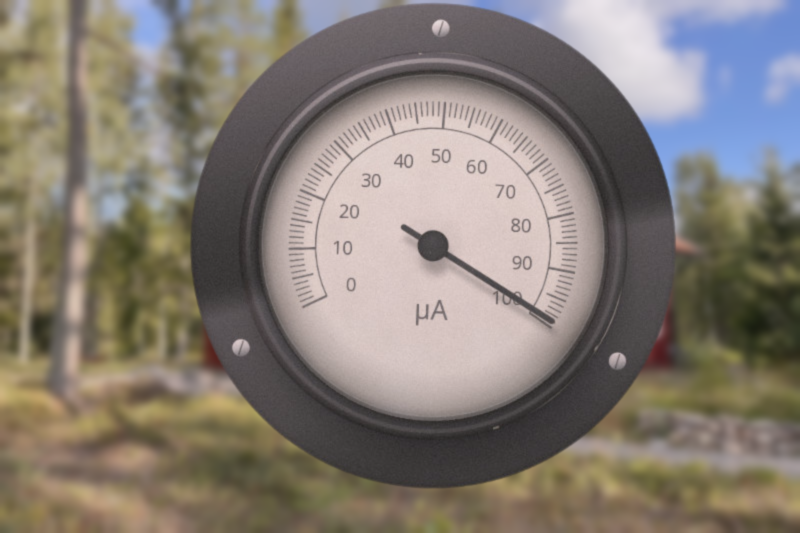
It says 99 µA
